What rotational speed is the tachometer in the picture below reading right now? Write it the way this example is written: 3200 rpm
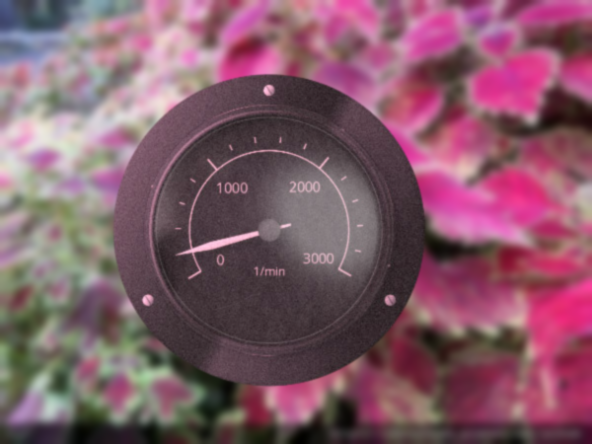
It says 200 rpm
